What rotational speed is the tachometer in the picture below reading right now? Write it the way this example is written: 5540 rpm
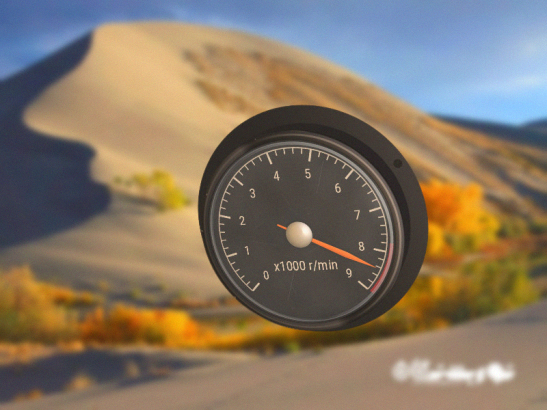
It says 8400 rpm
